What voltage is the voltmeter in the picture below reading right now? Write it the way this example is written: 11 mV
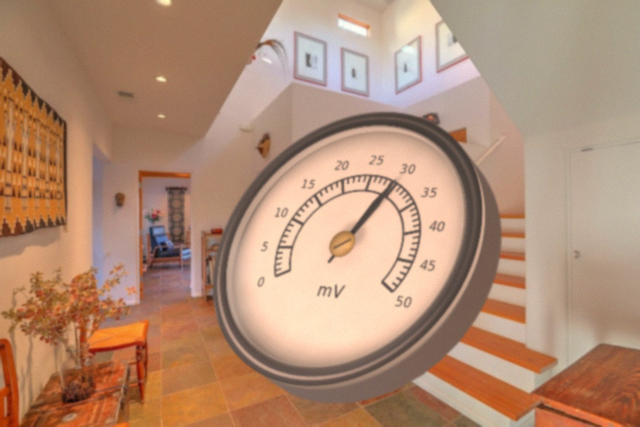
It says 30 mV
